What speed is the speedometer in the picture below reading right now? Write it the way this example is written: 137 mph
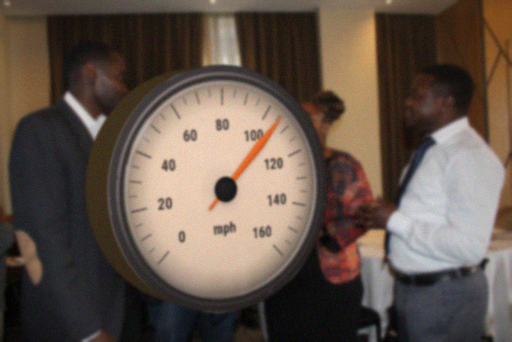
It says 105 mph
